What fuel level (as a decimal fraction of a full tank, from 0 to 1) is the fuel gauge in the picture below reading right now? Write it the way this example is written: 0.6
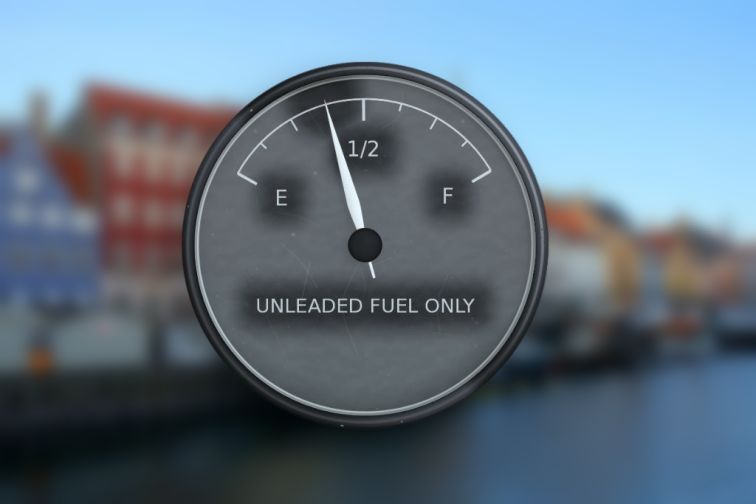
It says 0.375
